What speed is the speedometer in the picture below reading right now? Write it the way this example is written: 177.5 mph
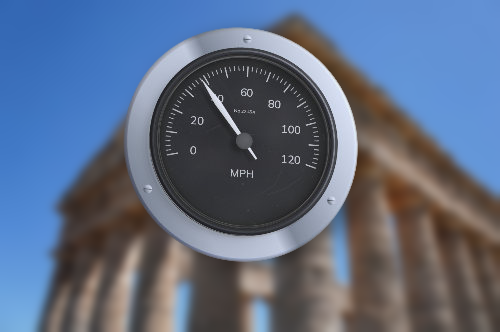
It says 38 mph
